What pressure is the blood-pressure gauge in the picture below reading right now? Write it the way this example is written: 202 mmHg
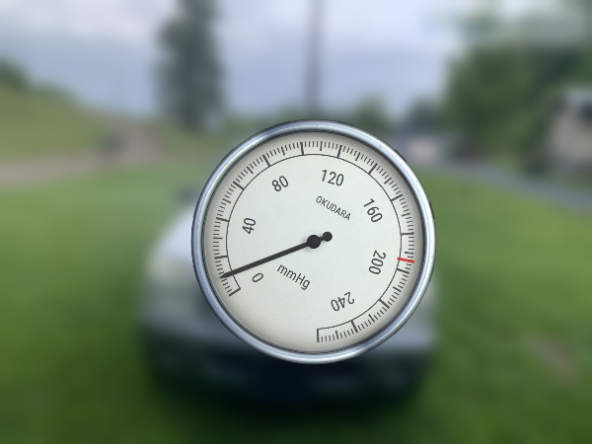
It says 10 mmHg
